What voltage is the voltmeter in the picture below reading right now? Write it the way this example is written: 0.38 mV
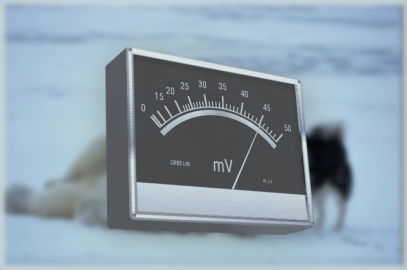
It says 45 mV
